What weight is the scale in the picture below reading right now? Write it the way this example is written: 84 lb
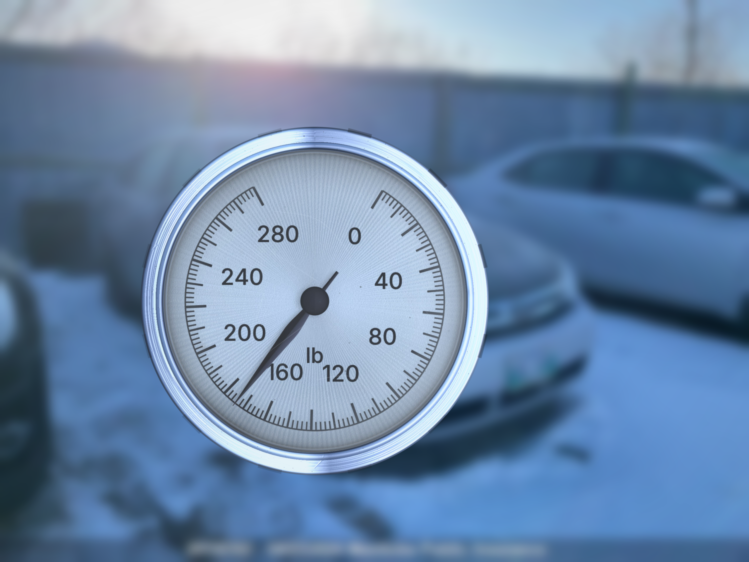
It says 174 lb
